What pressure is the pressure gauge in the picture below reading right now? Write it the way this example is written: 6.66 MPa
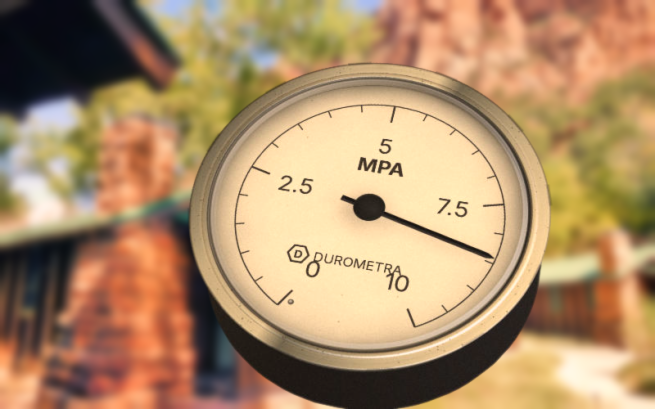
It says 8.5 MPa
